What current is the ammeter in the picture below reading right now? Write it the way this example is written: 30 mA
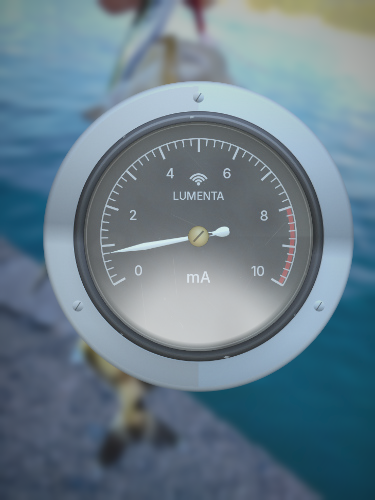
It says 0.8 mA
